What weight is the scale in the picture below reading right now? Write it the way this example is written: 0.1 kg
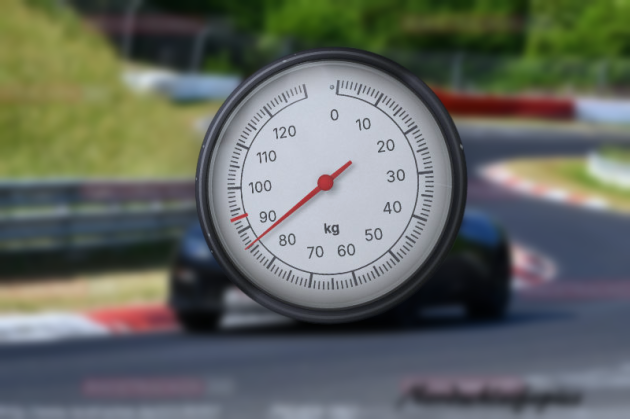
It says 86 kg
